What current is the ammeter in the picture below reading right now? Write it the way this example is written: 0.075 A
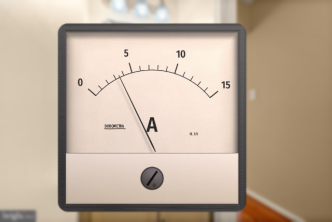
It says 3.5 A
